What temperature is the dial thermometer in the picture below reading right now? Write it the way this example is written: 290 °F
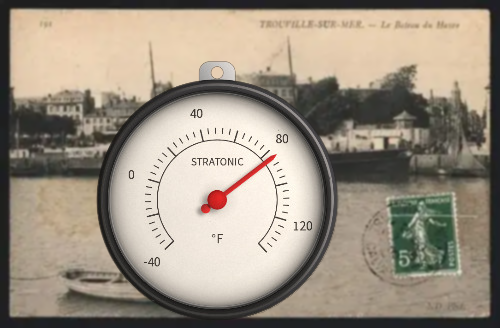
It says 84 °F
